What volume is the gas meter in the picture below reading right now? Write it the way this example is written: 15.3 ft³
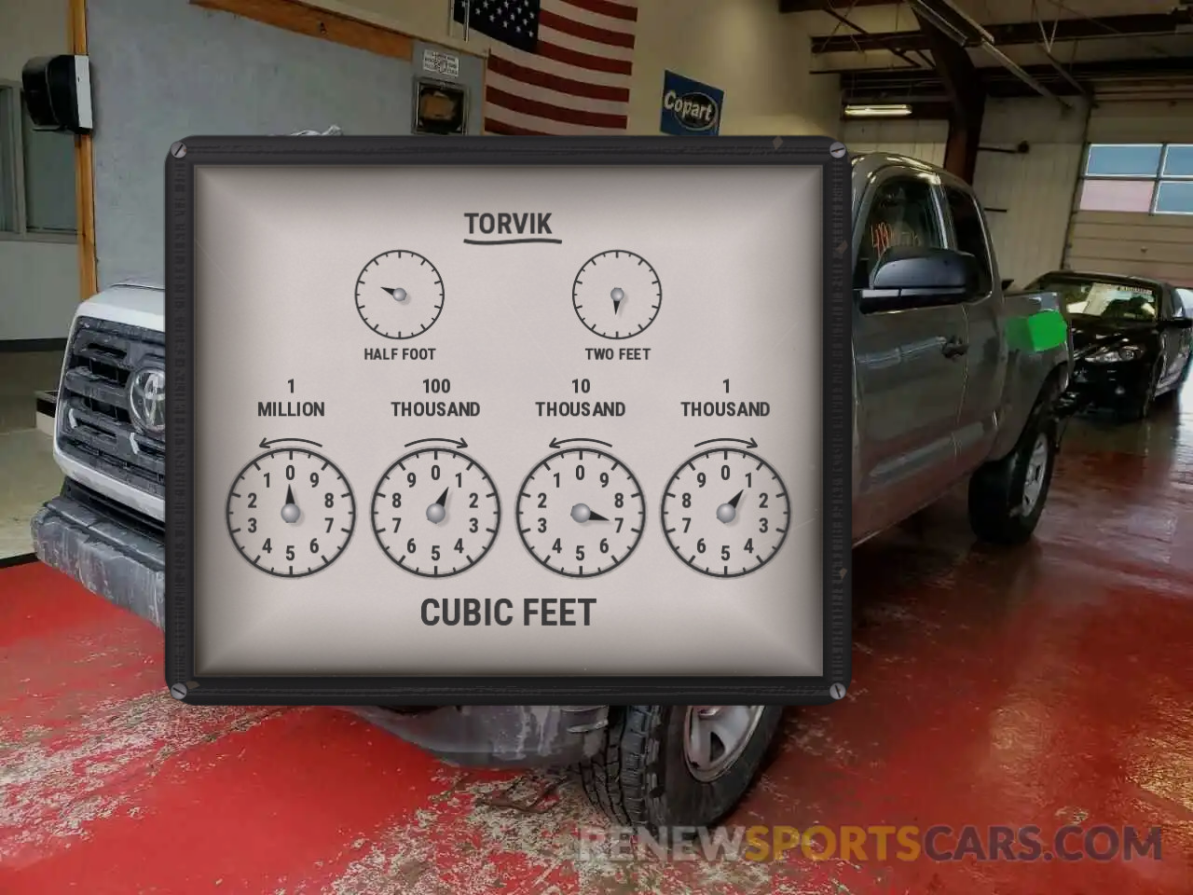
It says 7100 ft³
